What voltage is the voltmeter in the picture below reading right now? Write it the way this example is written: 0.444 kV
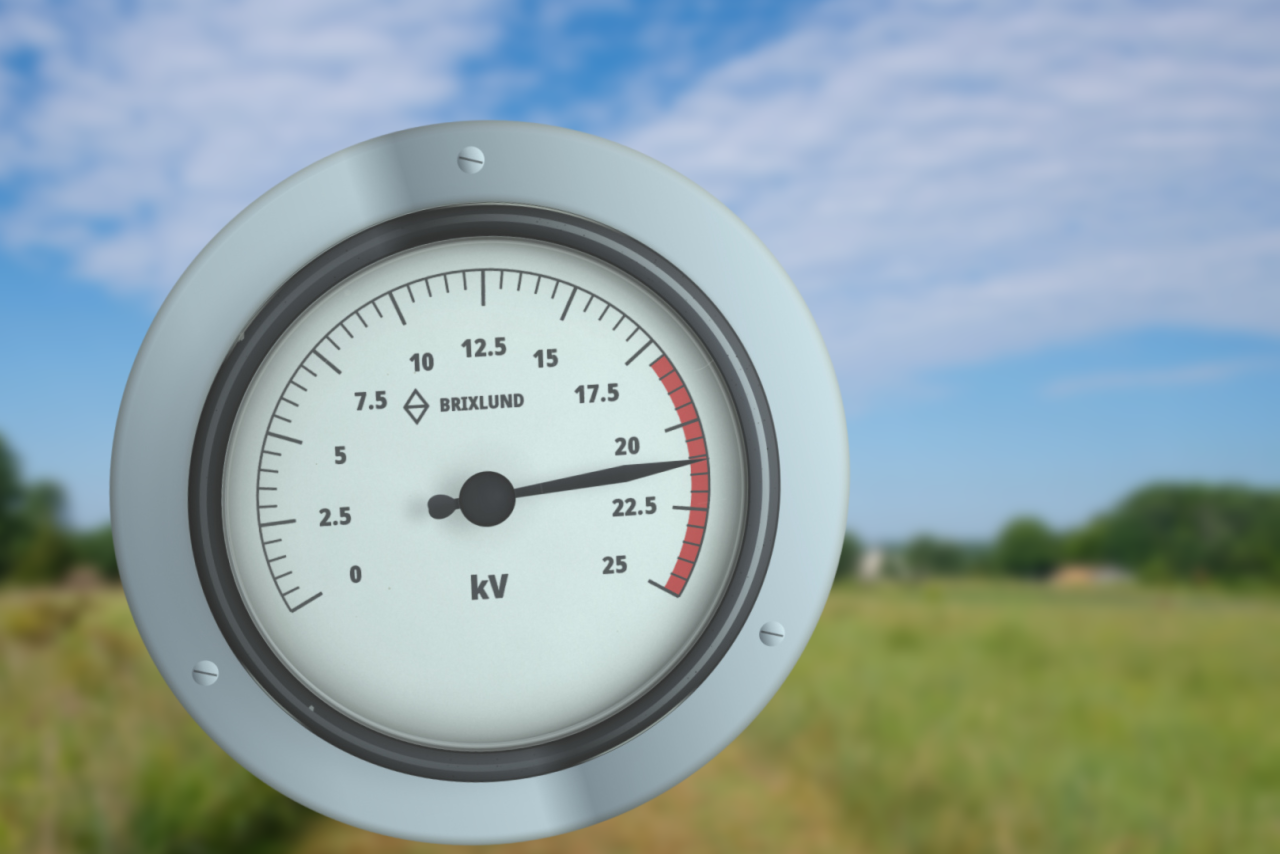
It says 21 kV
